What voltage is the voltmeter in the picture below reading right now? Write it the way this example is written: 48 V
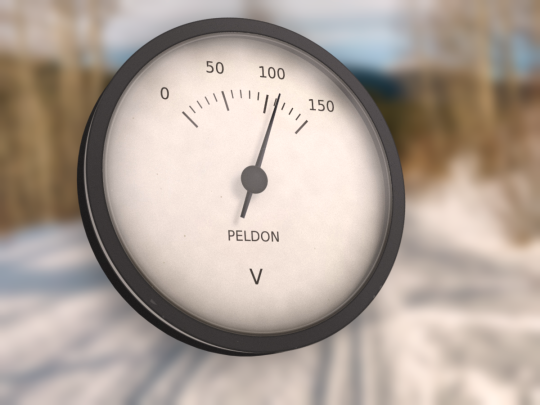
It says 110 V
